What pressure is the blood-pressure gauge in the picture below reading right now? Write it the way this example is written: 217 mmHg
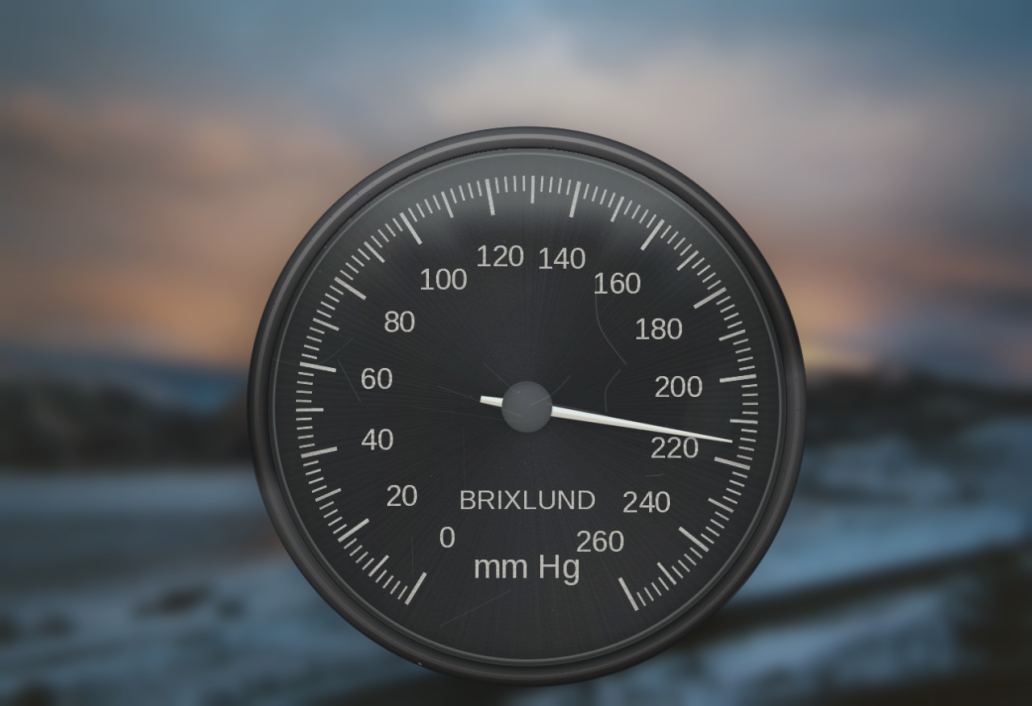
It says 215 mmHg
